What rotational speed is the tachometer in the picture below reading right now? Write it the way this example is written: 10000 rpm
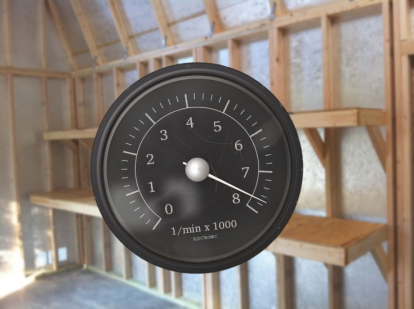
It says 7700 rpm
